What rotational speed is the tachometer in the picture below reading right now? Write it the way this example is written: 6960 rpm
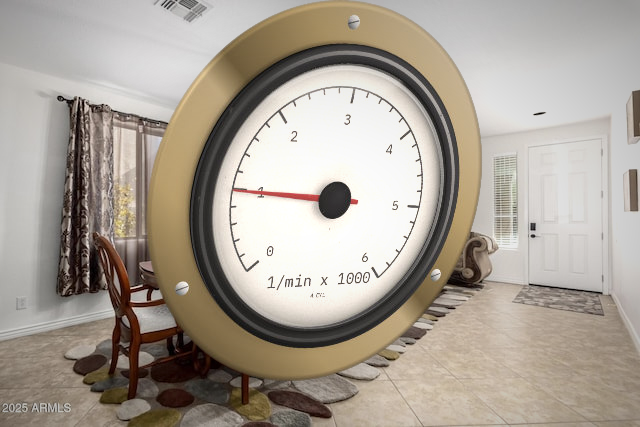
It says 1000 rpm
